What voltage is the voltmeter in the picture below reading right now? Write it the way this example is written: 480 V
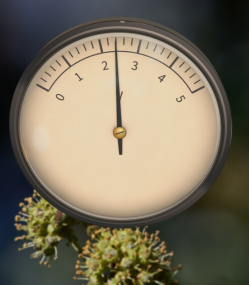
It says 2.4 V
